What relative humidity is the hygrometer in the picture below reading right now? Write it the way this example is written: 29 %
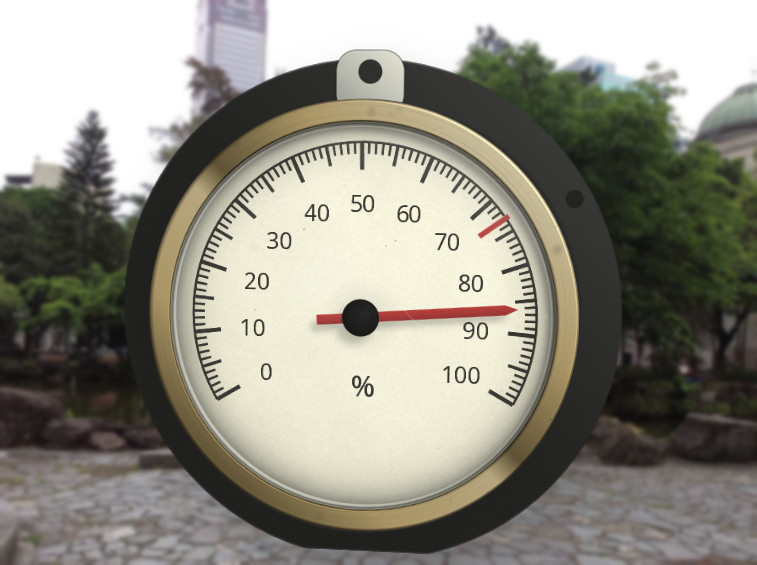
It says 86 %
